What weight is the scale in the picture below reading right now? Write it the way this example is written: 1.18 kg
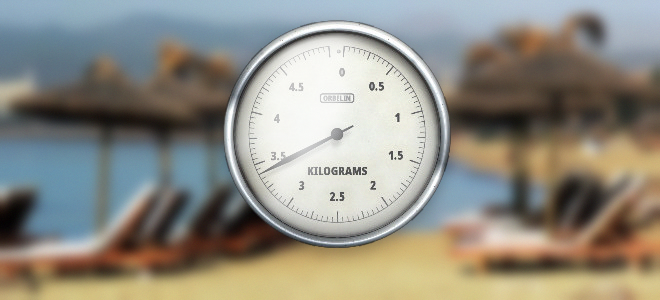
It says 3.4 kg
